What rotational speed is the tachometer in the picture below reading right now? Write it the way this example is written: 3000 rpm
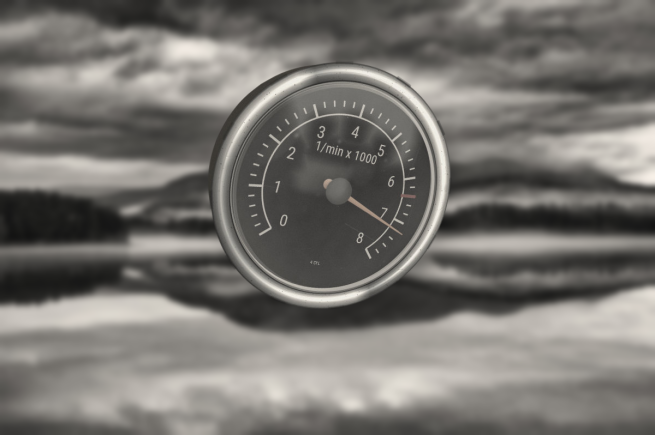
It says 7200 rpm
